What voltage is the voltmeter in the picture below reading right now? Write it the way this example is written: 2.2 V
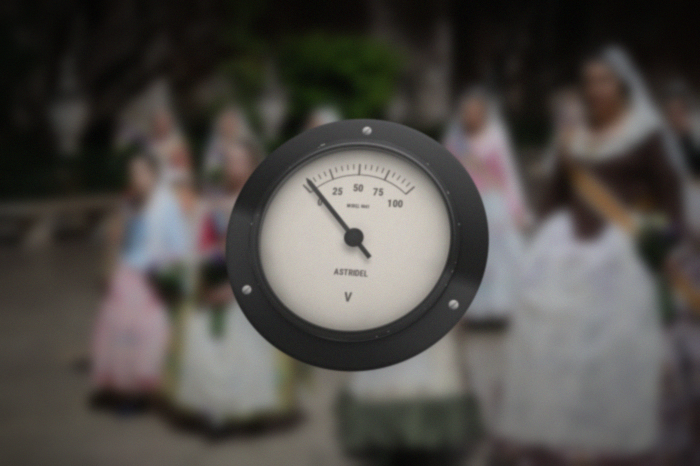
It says 5 V
